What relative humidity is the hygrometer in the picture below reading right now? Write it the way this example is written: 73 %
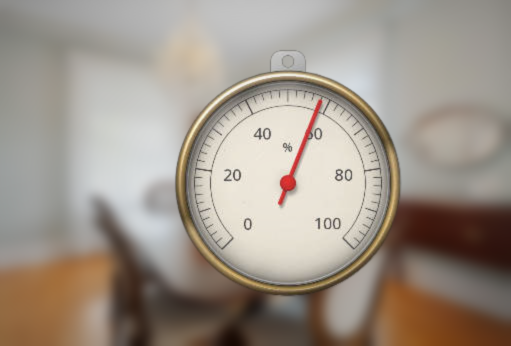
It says 58 %
